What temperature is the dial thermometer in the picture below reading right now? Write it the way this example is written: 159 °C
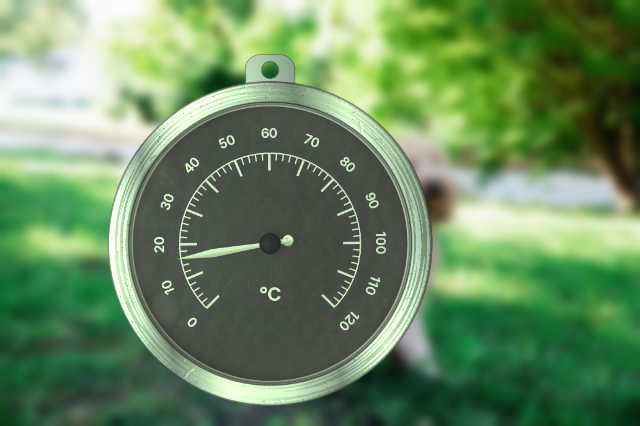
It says 16 °C
